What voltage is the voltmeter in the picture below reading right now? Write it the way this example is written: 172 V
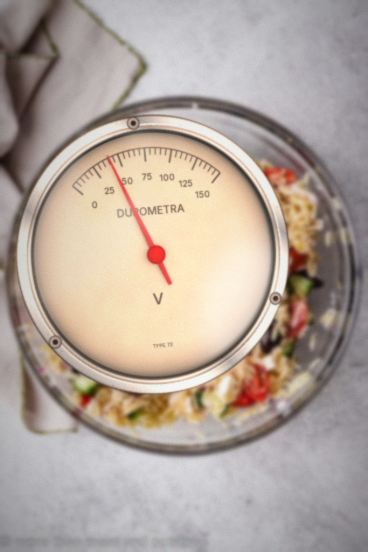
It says 40 V
